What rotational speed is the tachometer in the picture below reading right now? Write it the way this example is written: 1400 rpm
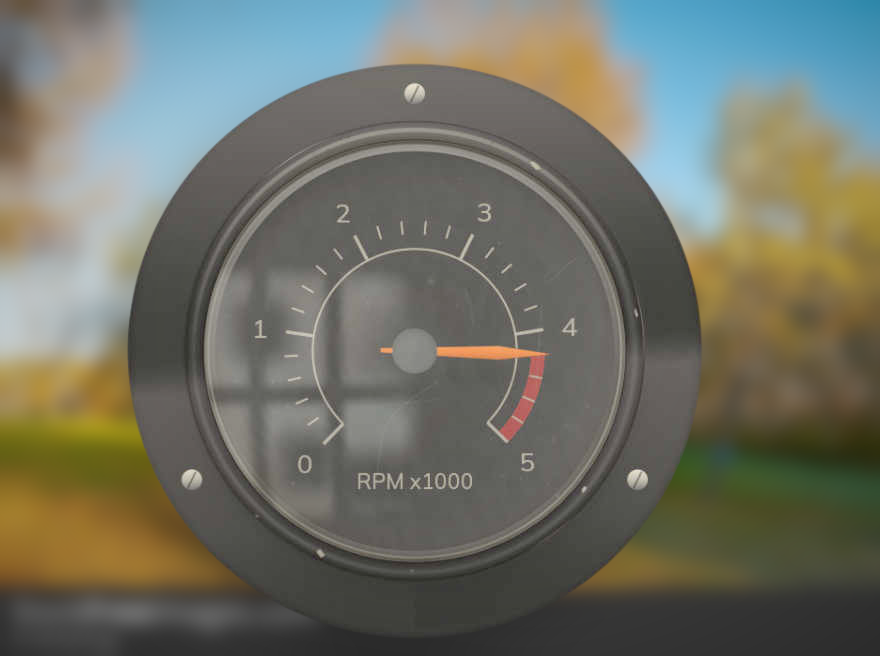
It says 4200 rpm
